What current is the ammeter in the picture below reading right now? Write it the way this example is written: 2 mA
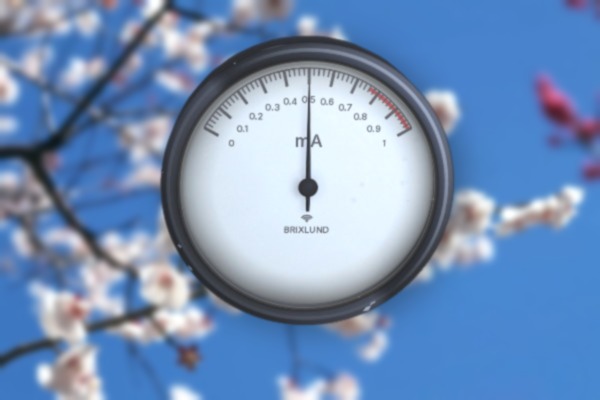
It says 0.5 mA
